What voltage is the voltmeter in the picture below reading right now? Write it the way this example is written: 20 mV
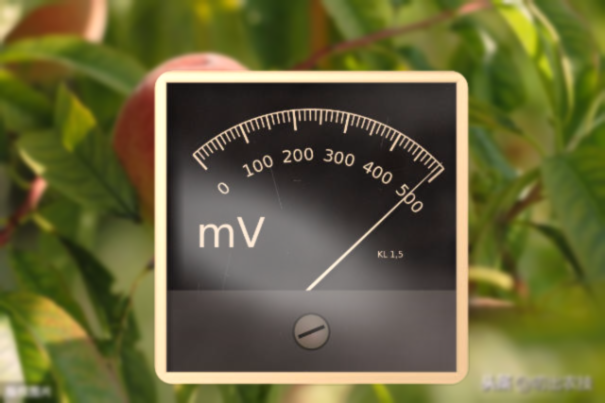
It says 490 mV
